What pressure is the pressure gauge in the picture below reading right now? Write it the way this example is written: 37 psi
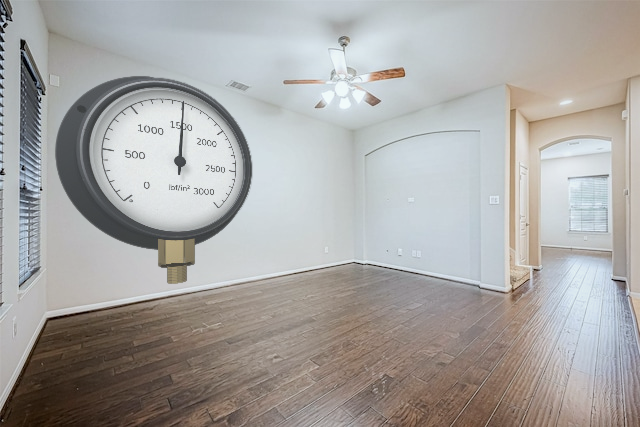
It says 1500 psi
